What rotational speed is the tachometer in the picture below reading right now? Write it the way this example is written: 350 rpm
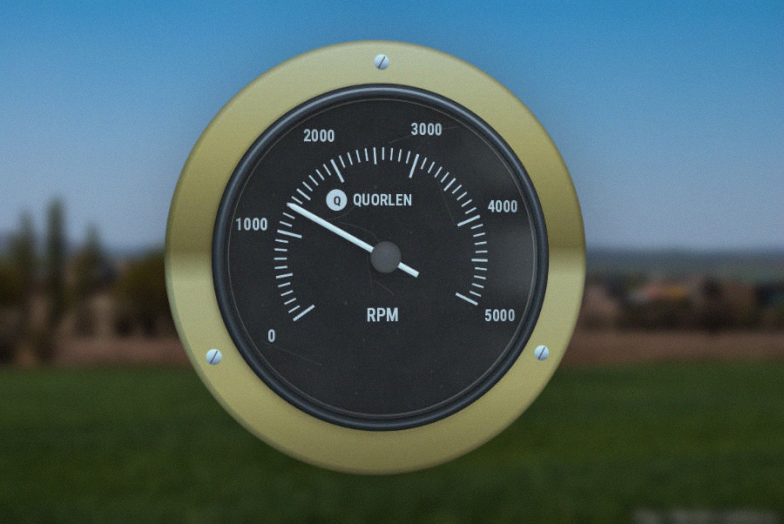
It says 1300 rpm
